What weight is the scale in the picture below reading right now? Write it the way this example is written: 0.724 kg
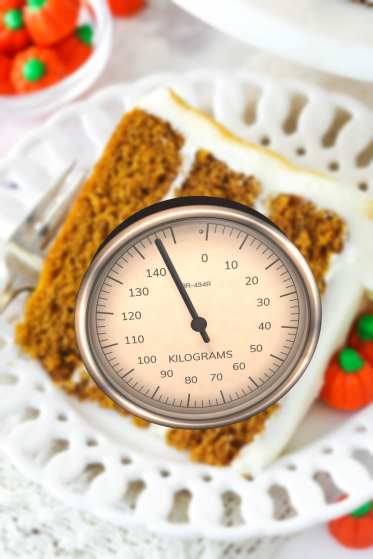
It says 146 kg
